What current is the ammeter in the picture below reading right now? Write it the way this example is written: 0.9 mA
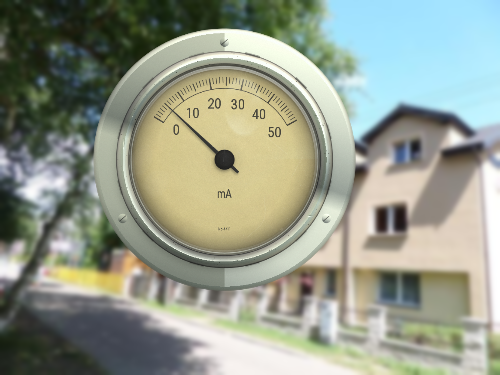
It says 5 mA
